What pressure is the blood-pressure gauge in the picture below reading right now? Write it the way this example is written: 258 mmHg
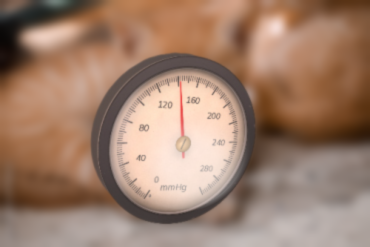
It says 140 mmHg
